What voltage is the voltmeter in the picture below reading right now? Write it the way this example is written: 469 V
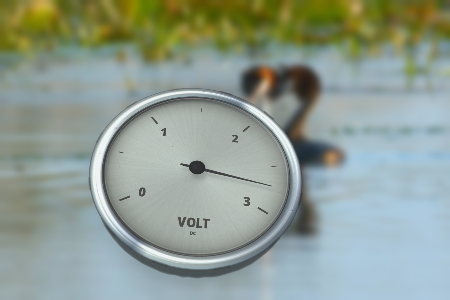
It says 2.75 V
